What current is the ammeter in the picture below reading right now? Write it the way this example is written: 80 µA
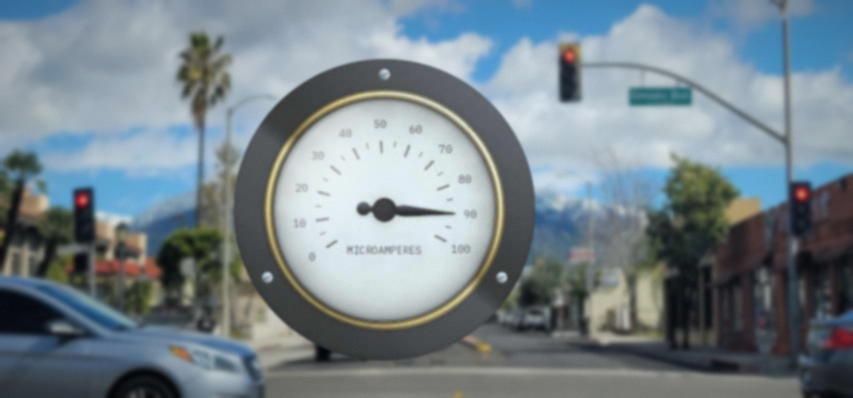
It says 90 µA
